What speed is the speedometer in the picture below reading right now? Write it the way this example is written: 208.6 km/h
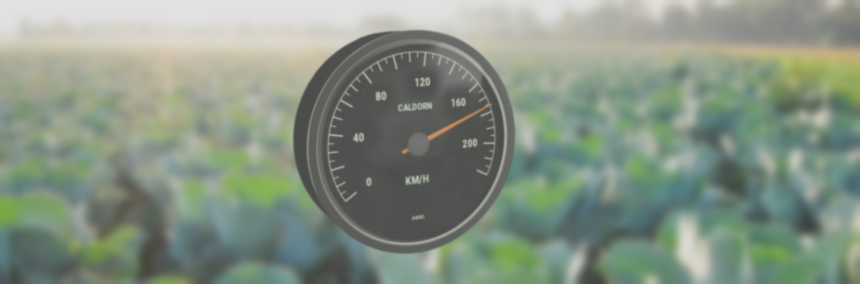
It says 175 km/h
